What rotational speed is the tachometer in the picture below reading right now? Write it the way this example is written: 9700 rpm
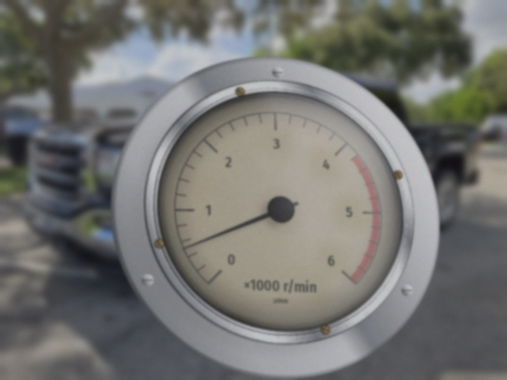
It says 500 rpm
